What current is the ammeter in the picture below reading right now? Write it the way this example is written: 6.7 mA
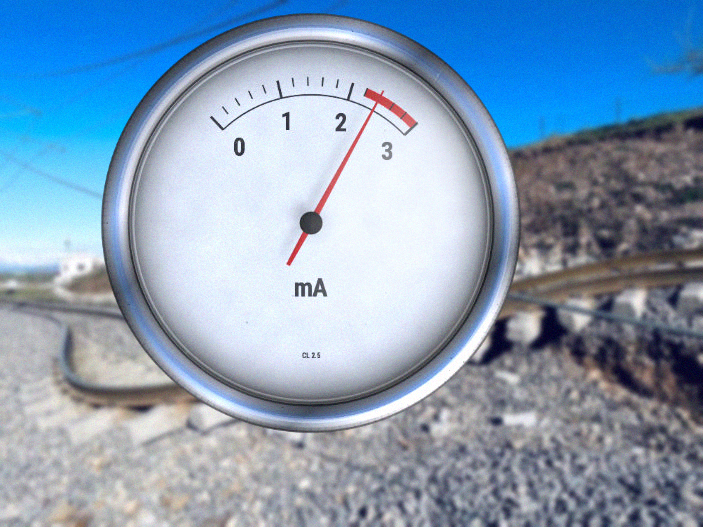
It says 2.4 mA
